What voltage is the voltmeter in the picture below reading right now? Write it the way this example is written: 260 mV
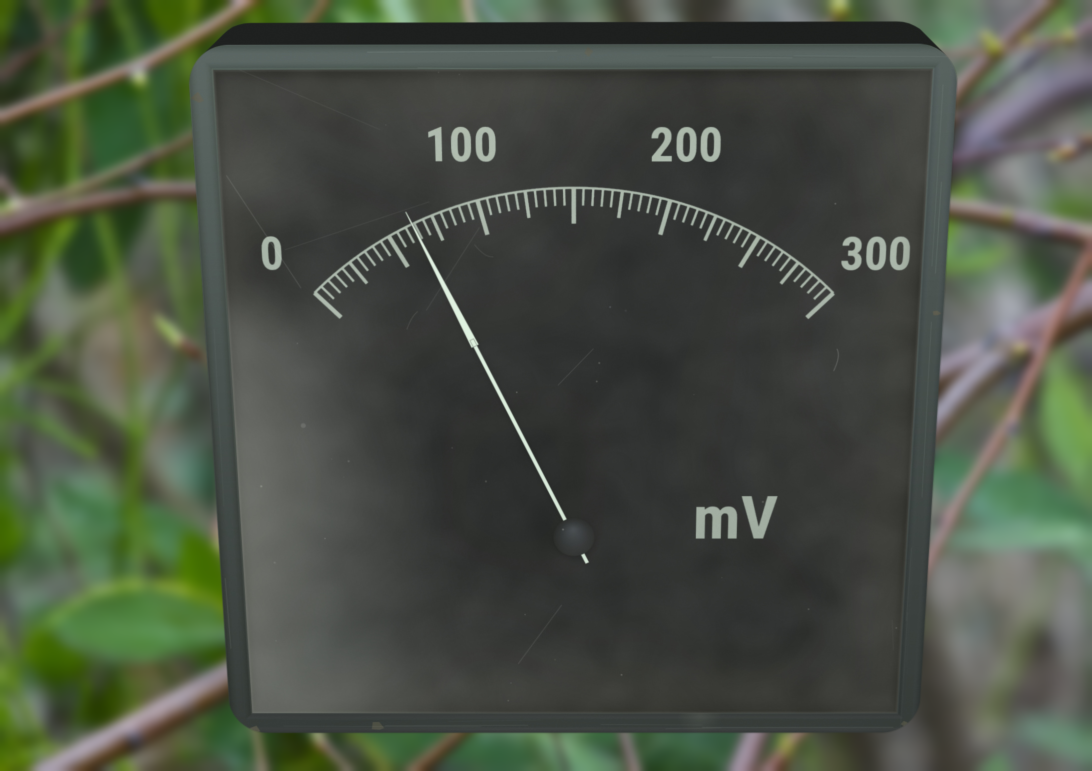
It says 65 mV
